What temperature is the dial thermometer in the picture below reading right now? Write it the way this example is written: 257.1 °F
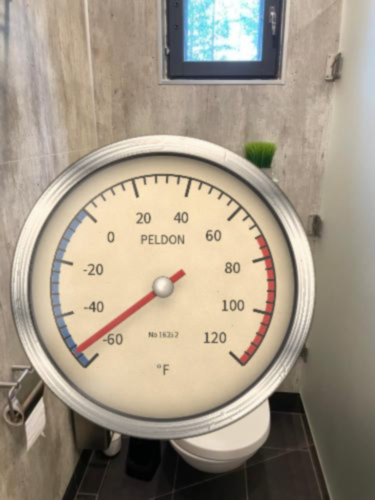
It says -54 °F
